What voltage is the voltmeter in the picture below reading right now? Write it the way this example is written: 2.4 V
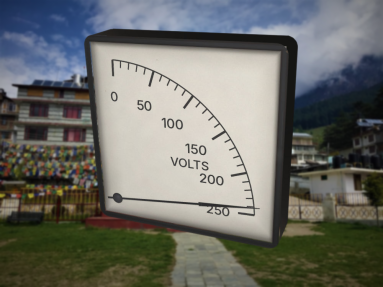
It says 240 V
